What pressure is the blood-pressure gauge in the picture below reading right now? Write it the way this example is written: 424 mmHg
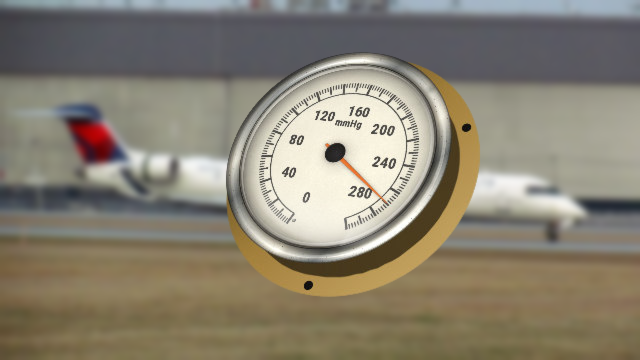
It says 270 mmHg
